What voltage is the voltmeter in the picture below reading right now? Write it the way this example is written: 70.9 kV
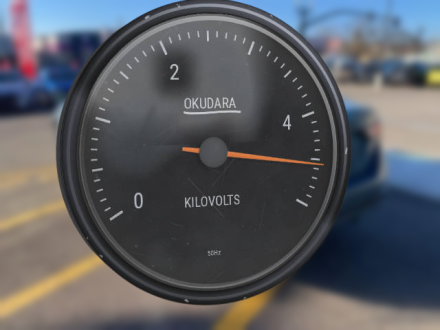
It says 4.55 kV
